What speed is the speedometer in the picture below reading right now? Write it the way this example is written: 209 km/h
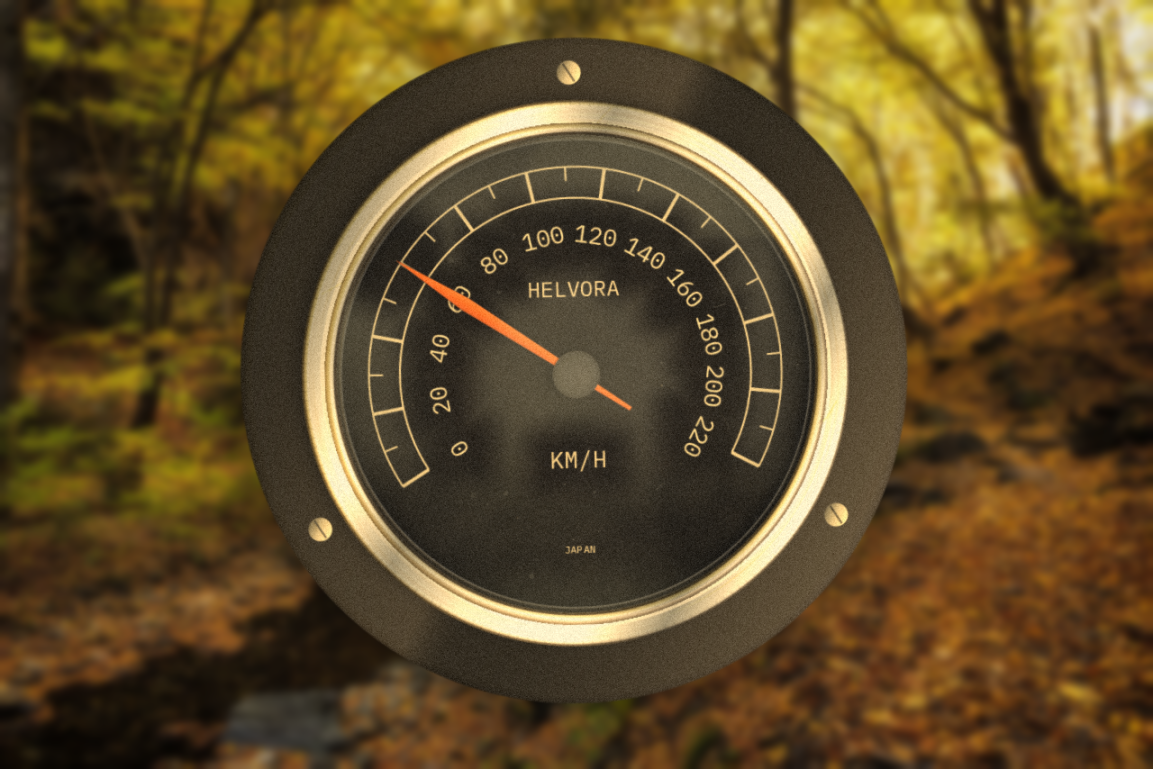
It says 60 km/h
